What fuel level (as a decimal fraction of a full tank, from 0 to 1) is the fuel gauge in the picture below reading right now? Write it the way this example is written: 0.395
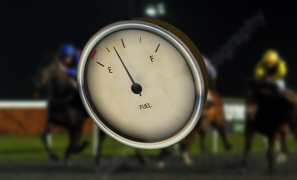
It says 0.375
